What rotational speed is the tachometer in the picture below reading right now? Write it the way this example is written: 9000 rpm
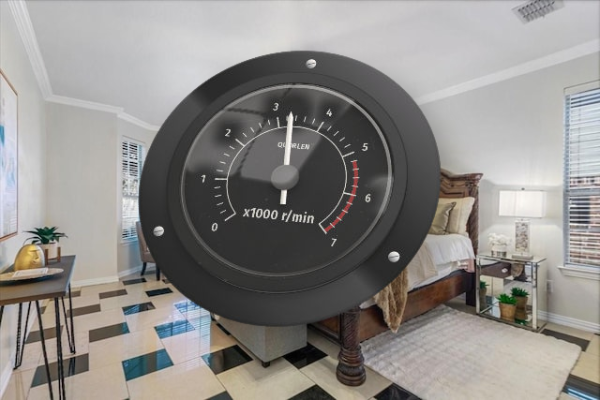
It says 3300 rpm
